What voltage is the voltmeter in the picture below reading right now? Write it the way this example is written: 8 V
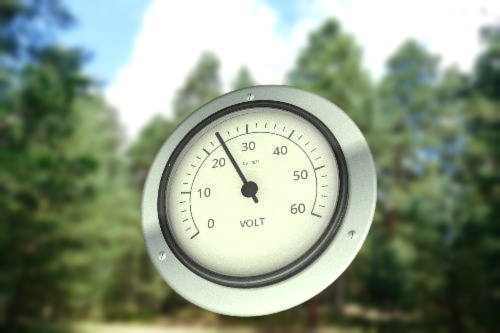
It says 24 V
